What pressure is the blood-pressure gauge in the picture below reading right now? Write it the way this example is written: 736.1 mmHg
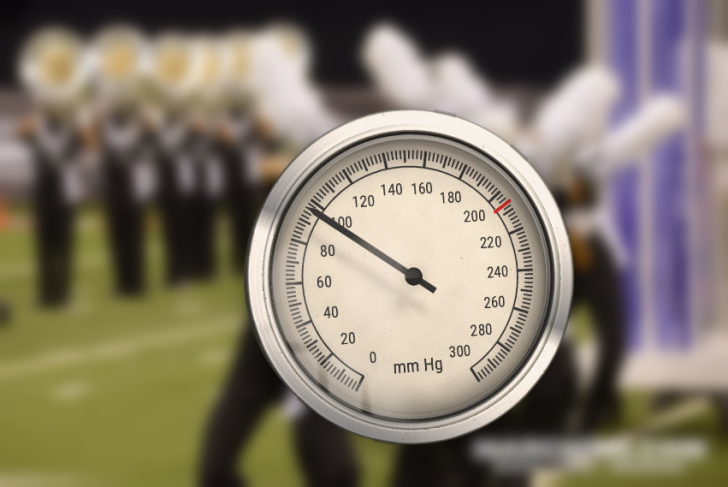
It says 96 mmHg
